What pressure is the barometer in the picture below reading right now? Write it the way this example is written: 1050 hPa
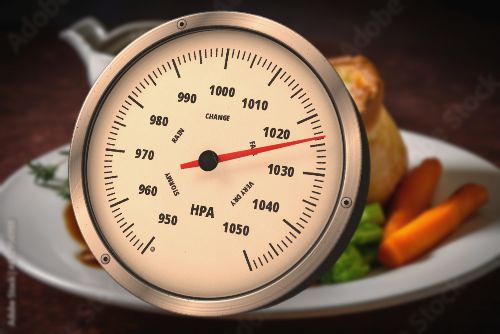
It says 1024 hPa
